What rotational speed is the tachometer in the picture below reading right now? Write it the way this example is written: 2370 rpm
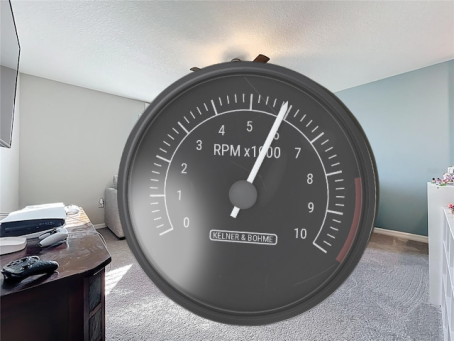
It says 5900 rpm
